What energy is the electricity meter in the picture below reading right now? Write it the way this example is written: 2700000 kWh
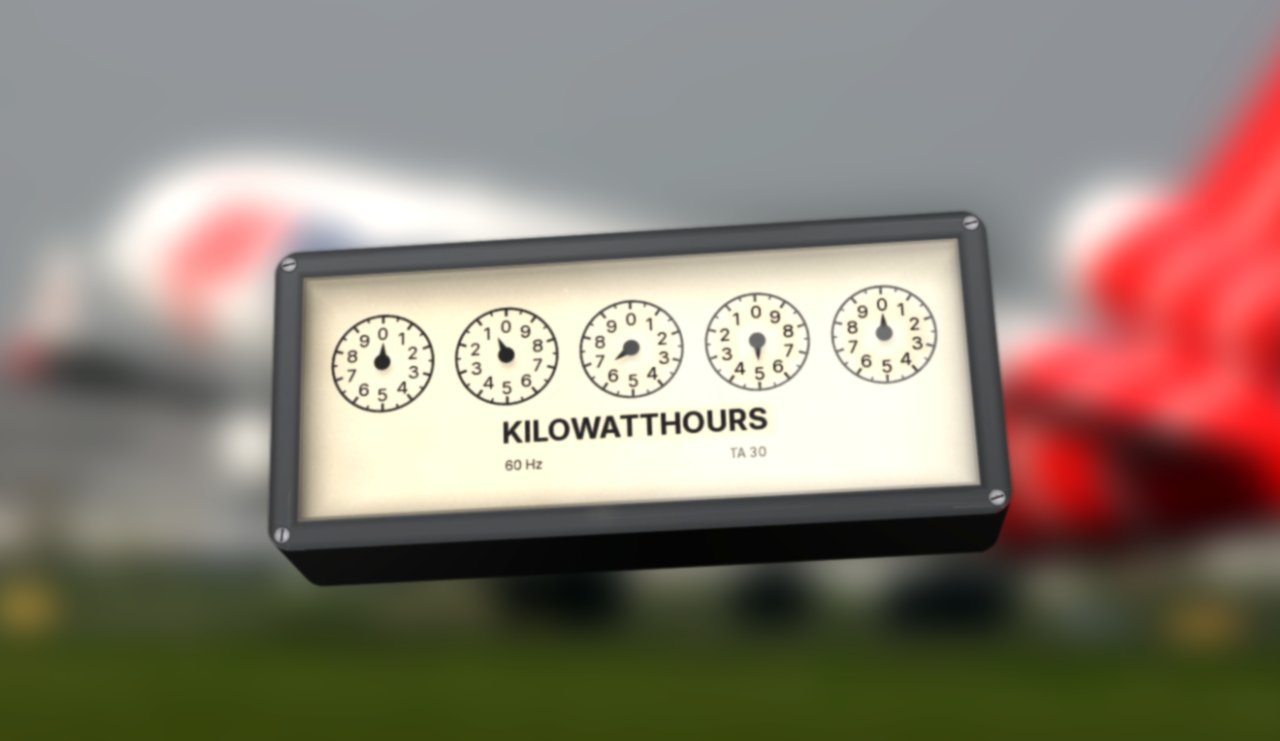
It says 650 kWh
